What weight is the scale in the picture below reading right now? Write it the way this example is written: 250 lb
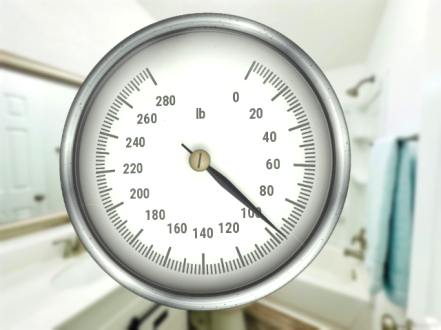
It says 96 lb
